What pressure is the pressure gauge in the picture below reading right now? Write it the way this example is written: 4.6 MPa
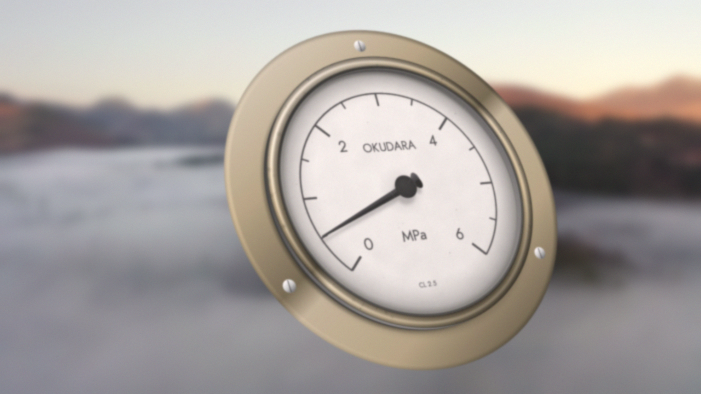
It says 0.5 MPa
